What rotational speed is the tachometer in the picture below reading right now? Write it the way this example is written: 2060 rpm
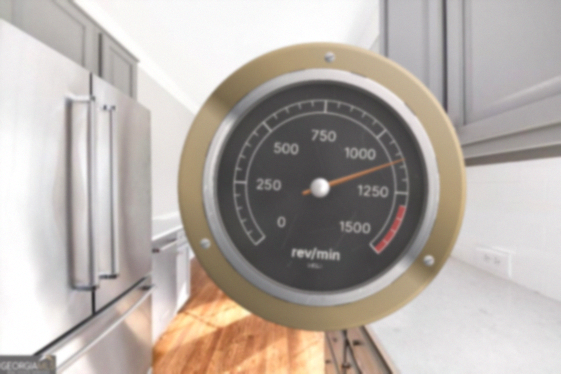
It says 1125 rpm
